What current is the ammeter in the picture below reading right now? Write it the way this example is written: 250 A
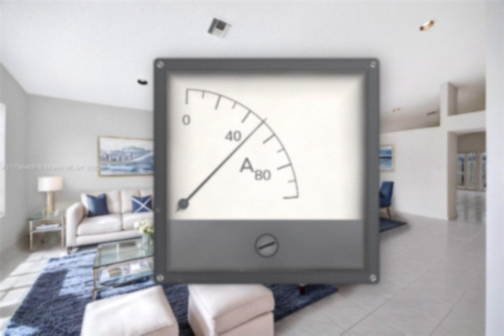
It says 50 A
